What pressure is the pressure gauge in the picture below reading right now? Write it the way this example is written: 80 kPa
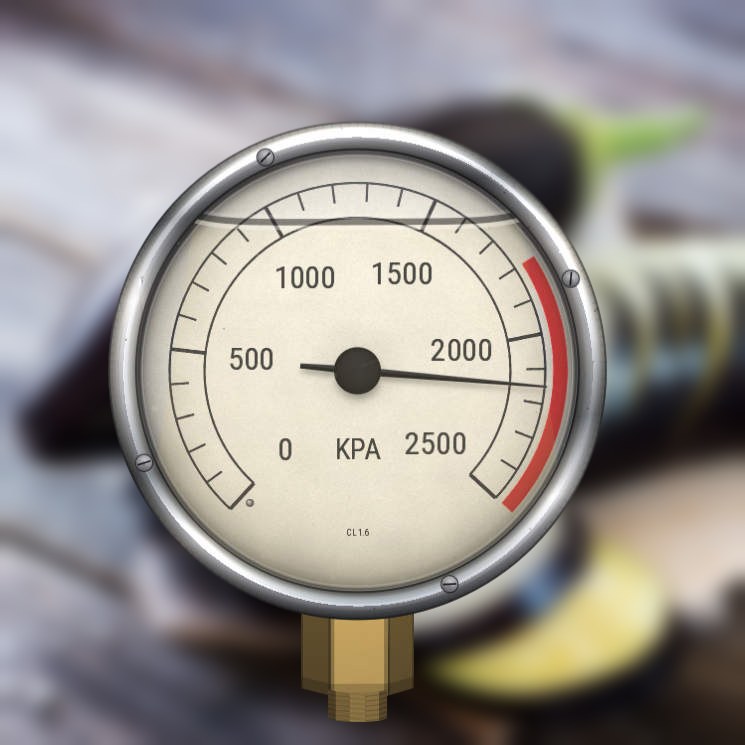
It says 2150 kPa
